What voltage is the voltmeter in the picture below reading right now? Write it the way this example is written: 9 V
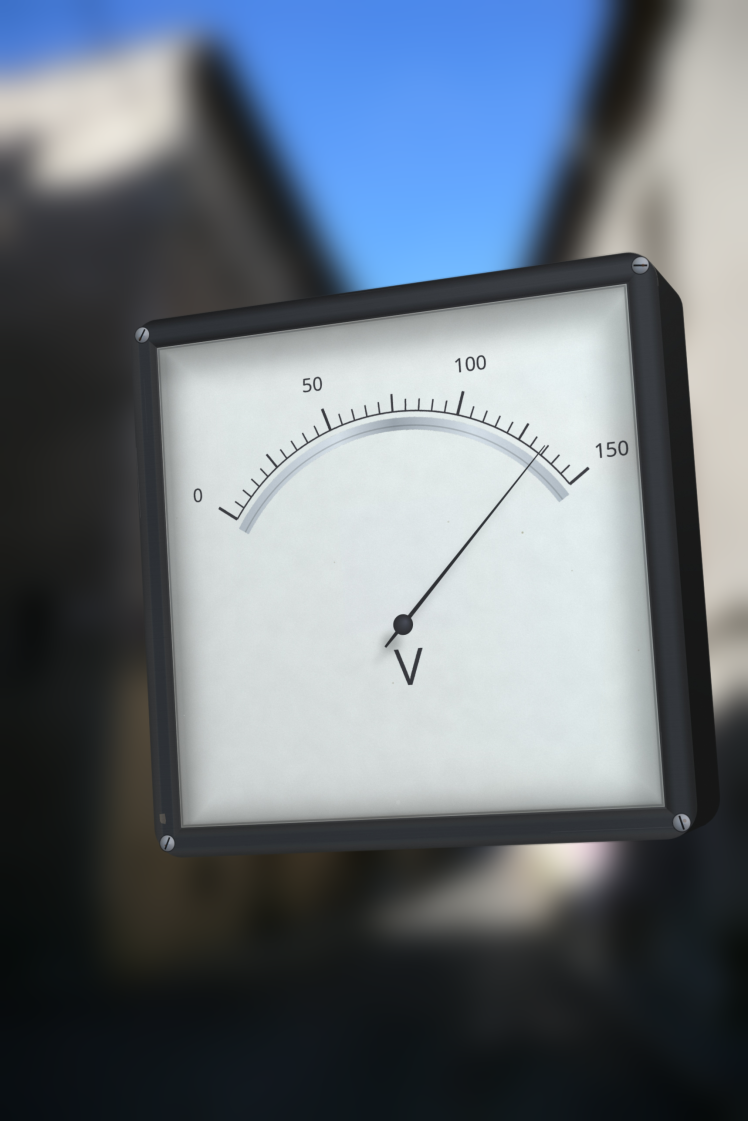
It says 135 V
